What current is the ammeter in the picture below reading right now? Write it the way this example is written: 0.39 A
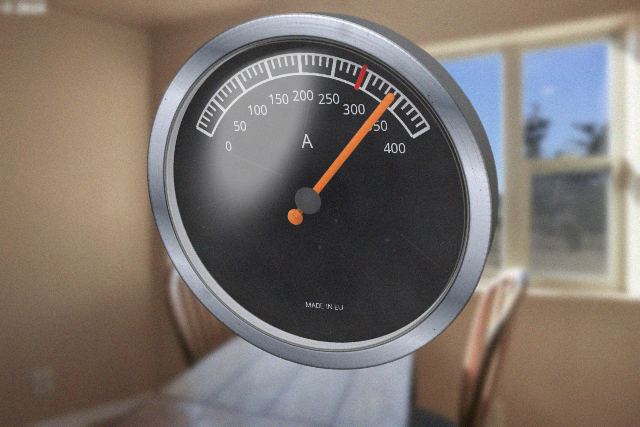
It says 340 A
